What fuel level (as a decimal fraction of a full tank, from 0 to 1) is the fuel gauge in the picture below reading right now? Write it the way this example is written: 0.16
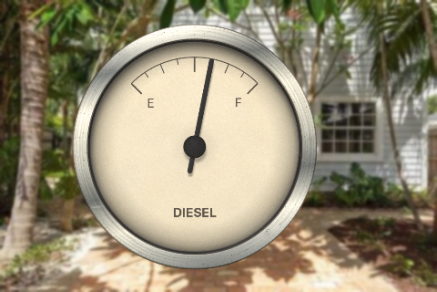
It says 0.625
